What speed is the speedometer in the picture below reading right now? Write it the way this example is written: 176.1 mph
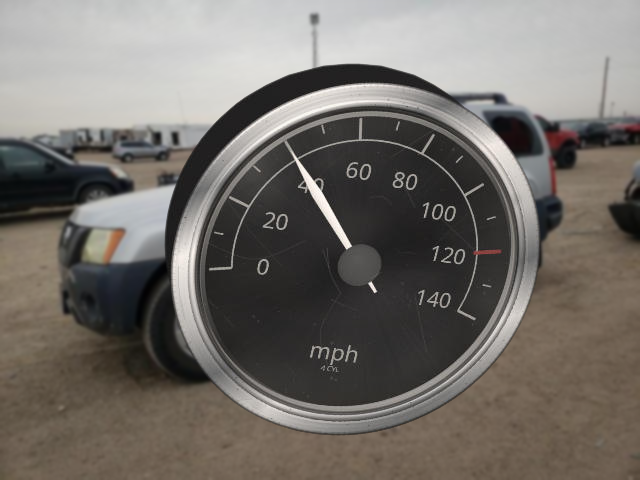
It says 40 mph
